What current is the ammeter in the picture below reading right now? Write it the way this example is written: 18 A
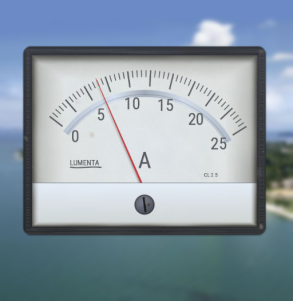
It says 6.5 A
